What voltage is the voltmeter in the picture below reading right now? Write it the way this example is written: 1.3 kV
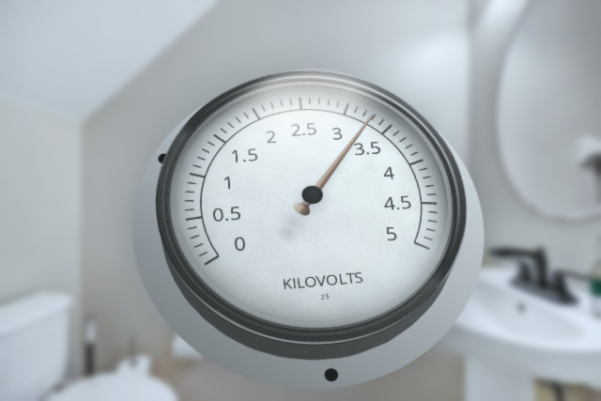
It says 3.3 kV
